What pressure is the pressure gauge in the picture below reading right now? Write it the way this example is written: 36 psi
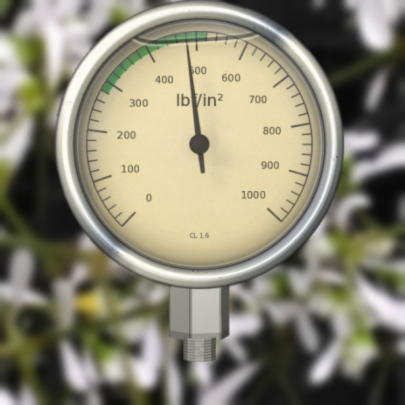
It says 480 psi
